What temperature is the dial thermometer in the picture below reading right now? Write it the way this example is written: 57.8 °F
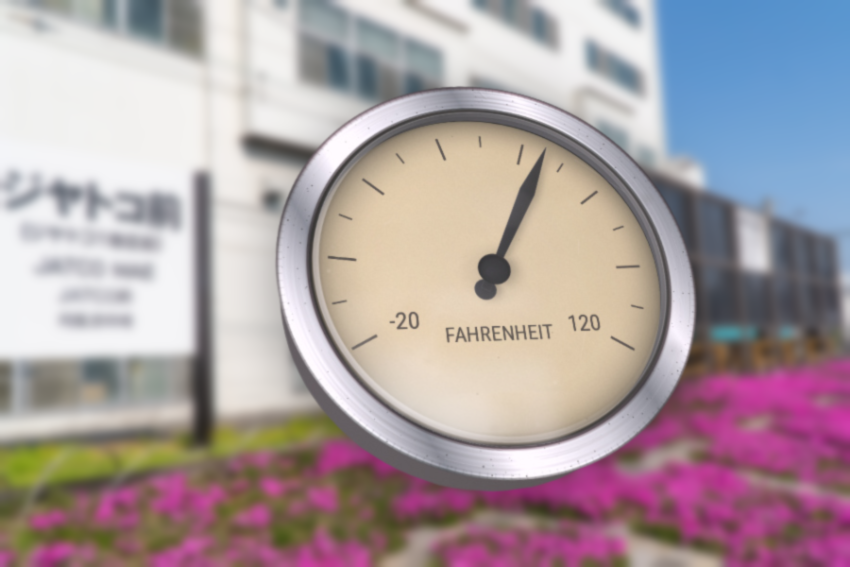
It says 65 °F
